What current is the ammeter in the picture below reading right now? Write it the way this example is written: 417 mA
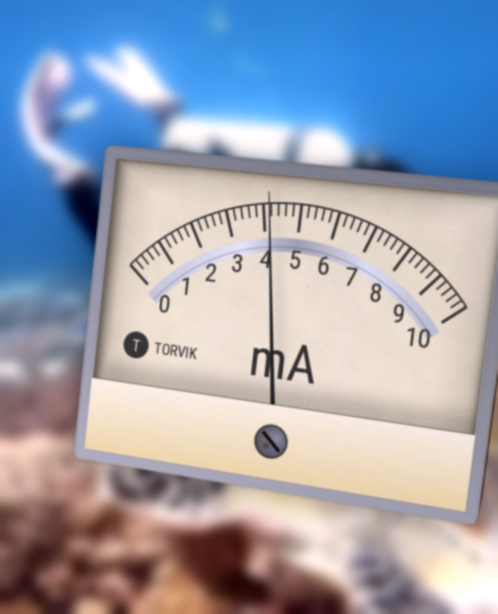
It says 4.2 mA
